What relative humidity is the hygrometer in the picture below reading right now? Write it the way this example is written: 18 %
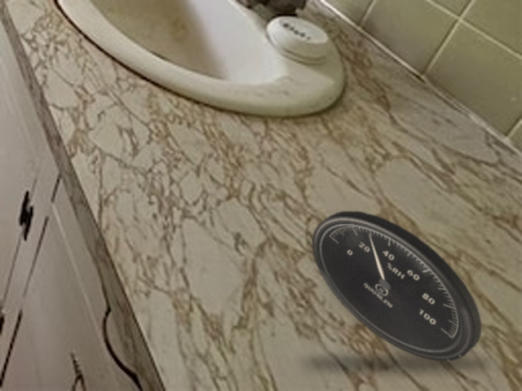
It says 30 %
